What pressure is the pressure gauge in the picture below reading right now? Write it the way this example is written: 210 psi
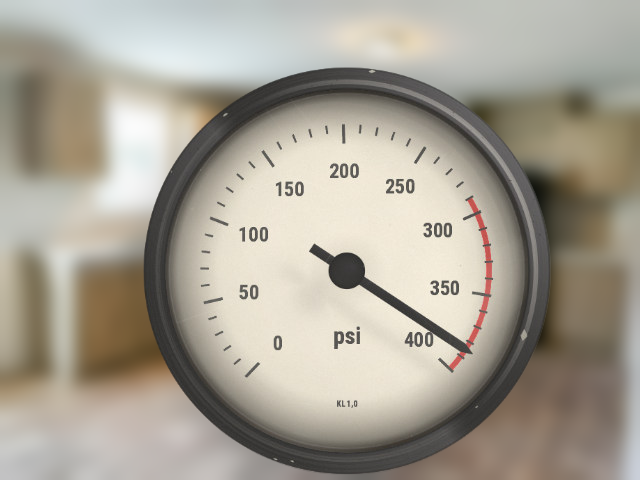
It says 385 psi
